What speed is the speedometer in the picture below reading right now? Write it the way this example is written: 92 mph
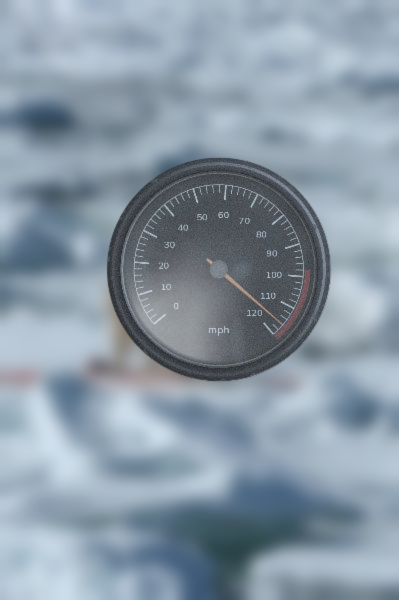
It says 116 mph
